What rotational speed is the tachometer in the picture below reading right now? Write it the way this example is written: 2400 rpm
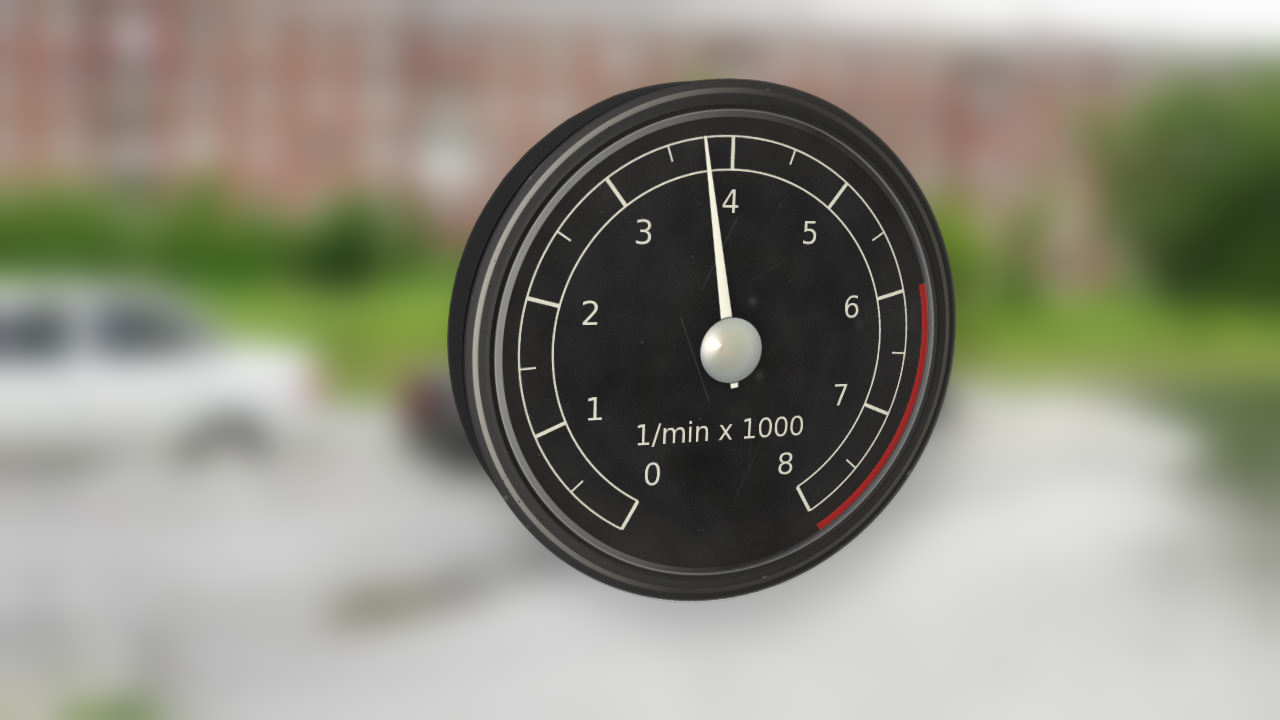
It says 3750 rpm
